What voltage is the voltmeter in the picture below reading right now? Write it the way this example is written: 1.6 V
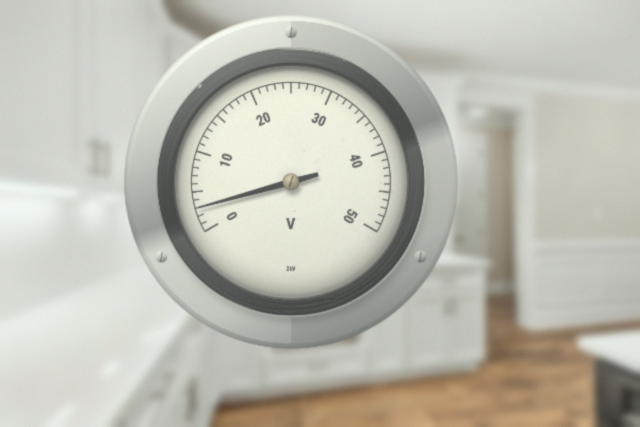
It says 3 V
